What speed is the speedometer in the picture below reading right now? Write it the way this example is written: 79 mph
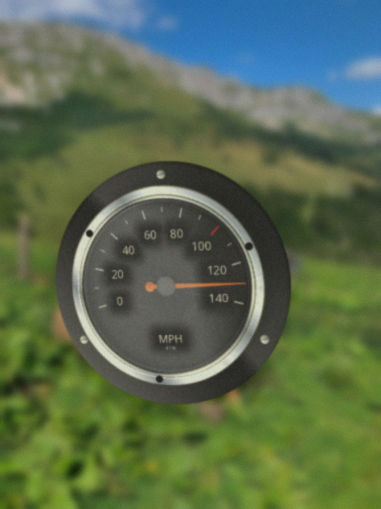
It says 130 mph
